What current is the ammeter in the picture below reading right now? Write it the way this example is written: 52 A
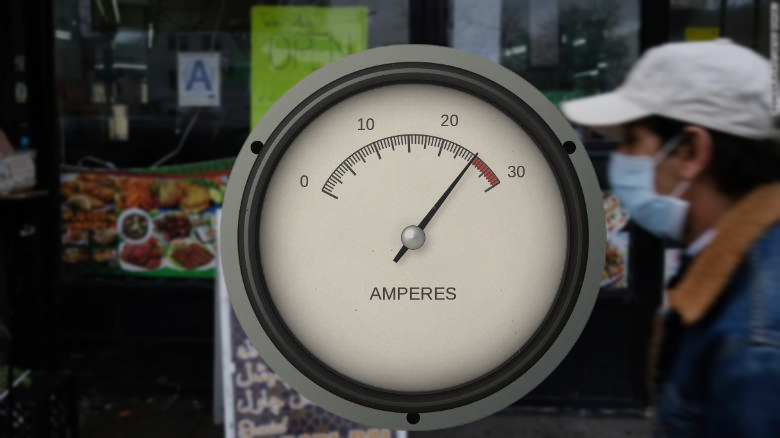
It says 25 A
